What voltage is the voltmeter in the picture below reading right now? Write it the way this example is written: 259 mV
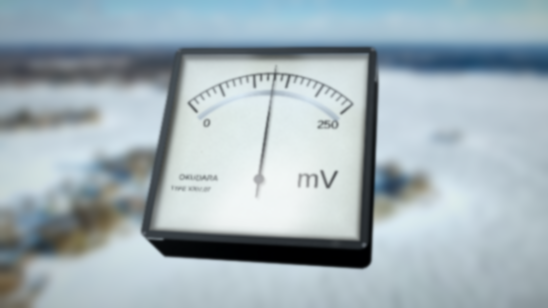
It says 130 mV
